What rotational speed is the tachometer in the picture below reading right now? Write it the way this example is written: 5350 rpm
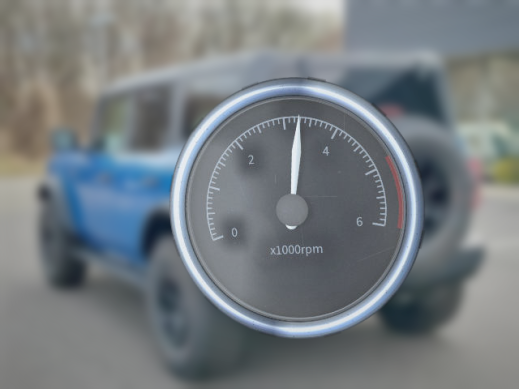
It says 3300 rpm
